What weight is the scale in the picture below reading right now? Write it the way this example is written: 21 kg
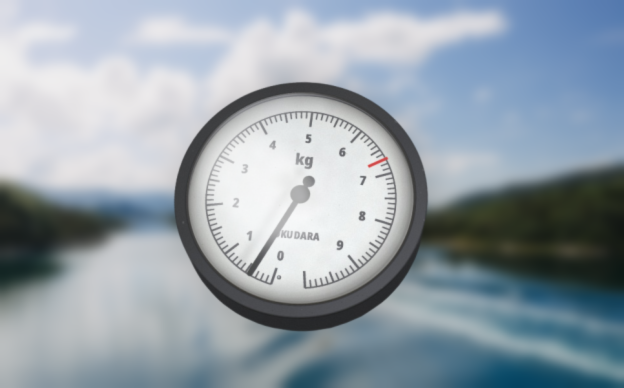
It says 0.4 kg
